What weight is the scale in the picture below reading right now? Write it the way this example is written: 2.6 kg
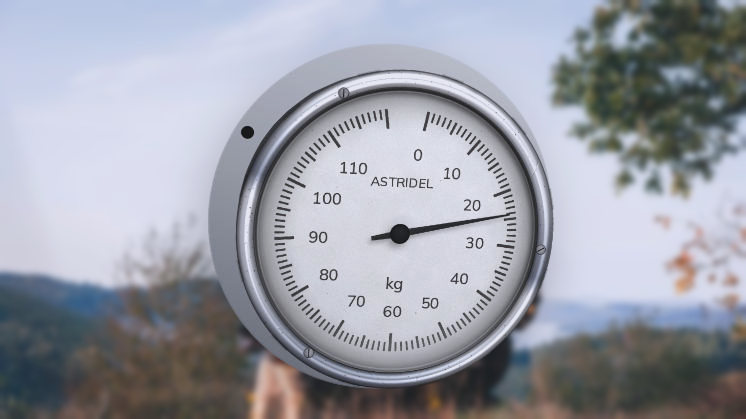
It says 24 kg
